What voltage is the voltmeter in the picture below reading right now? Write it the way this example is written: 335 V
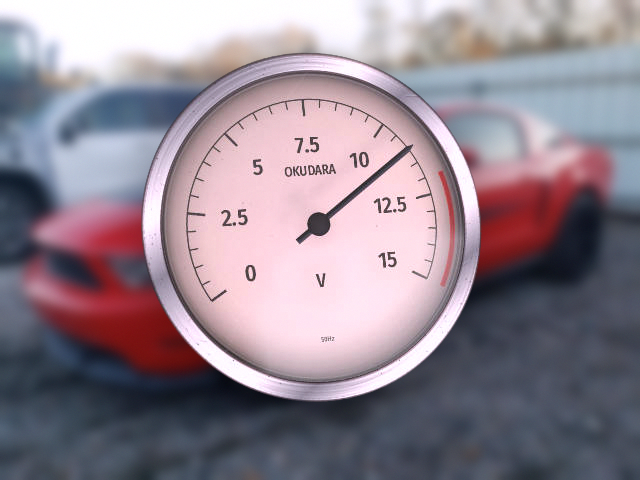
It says 11 V
